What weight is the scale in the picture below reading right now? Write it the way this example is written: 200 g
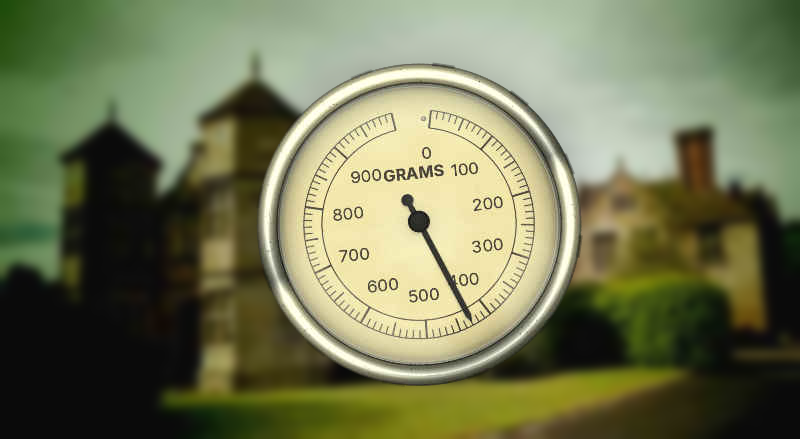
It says 430 g
